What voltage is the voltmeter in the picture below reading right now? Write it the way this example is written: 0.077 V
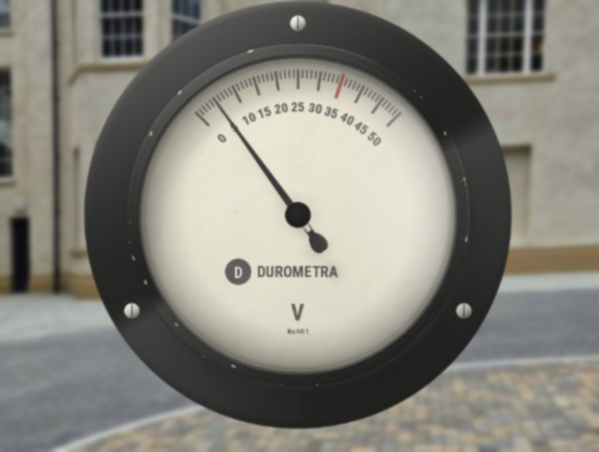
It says 5 V
